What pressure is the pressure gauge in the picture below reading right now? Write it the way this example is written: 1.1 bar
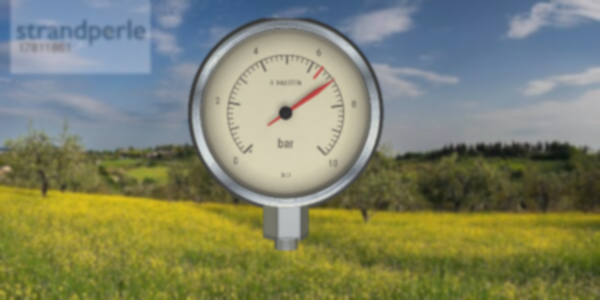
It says 7 bar
